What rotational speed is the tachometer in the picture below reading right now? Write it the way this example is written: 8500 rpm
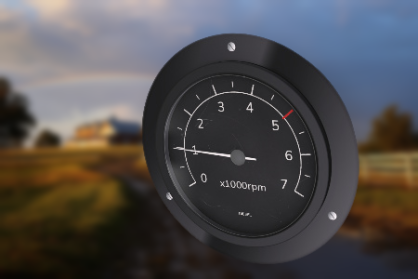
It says 1000 rpm
